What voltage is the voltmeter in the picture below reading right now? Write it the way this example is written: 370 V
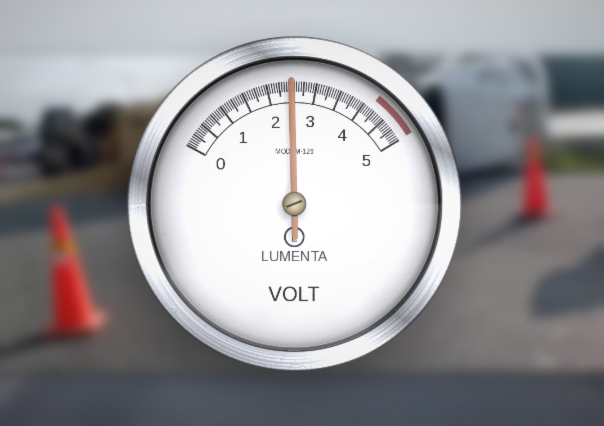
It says 2.5 V
